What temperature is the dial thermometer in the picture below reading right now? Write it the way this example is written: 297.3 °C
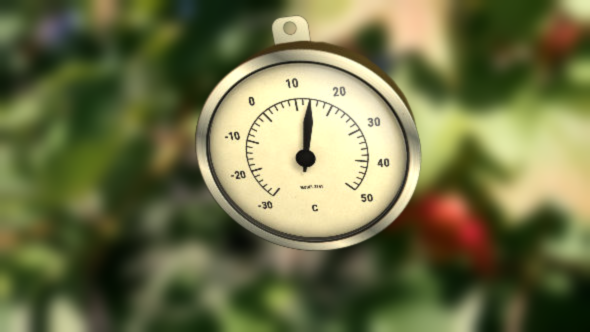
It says 14 °C
